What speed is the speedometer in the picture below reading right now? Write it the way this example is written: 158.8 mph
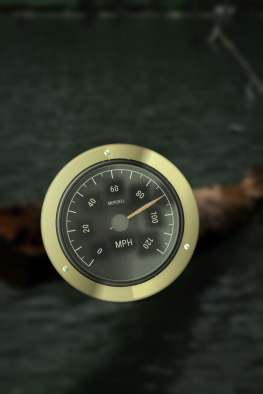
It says 90 mph
